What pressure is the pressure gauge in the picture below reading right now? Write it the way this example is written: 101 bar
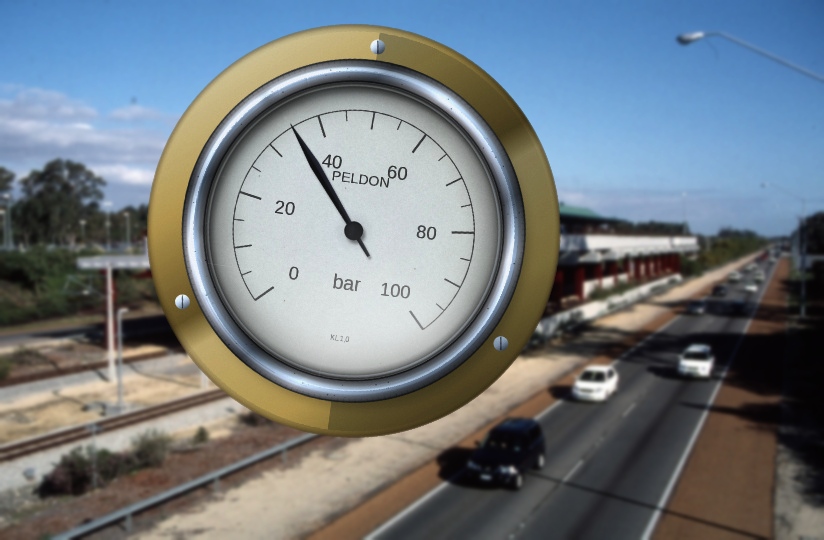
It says 35 bar
